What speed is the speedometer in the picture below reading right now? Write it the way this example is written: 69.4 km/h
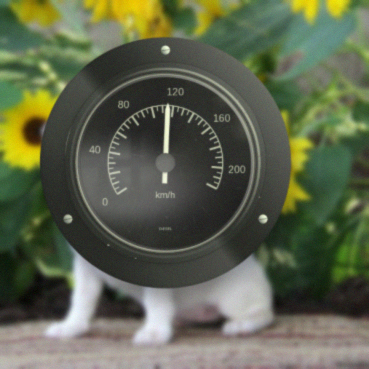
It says 115 km/h
